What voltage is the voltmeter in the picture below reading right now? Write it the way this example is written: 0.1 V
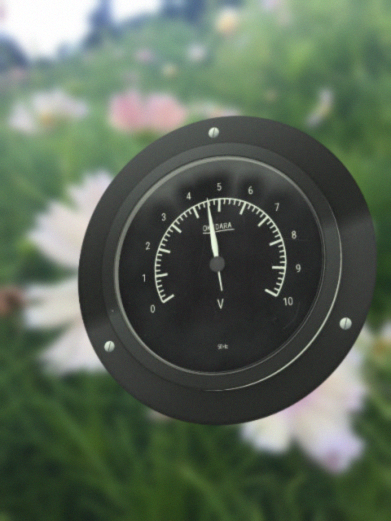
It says 4.6 V
